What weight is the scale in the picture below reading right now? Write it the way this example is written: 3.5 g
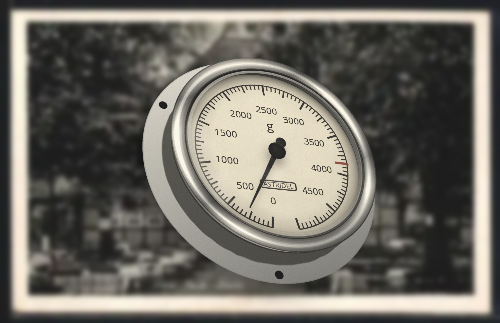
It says 300 g
